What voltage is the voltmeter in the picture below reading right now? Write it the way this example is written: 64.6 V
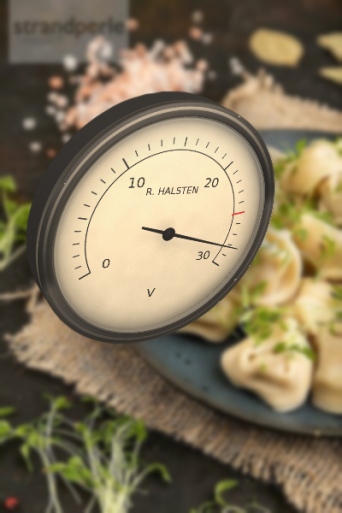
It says 28 V
